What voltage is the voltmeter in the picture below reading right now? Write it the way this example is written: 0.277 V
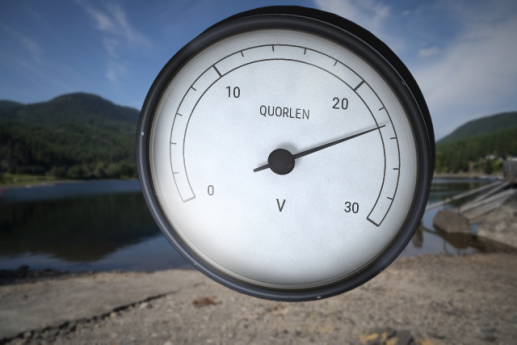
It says 23 V
